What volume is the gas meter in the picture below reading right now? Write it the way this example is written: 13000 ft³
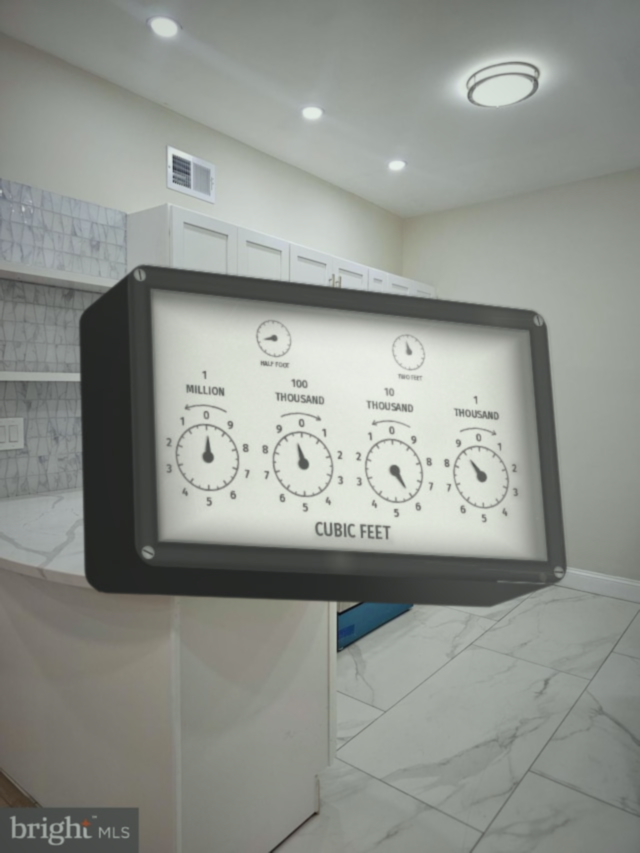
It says 995900 ft³
